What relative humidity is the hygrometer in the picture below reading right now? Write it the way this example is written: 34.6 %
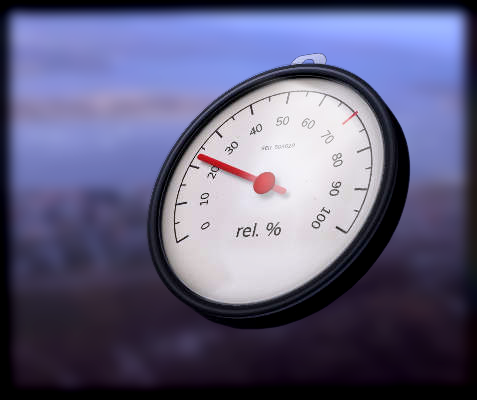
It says 22.5 %
